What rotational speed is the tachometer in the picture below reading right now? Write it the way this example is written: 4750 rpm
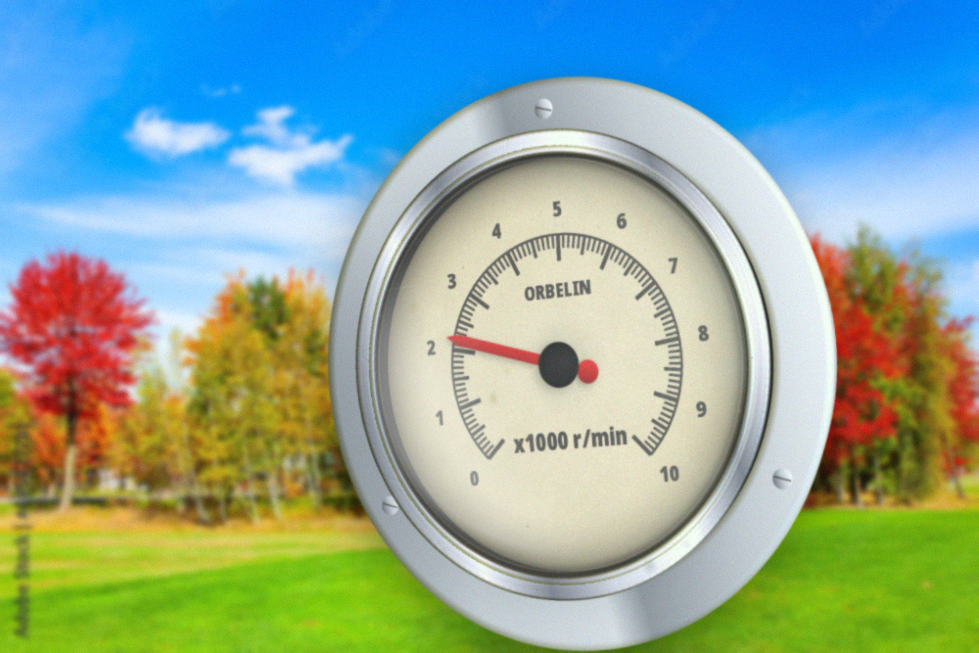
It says 2200 rpm
